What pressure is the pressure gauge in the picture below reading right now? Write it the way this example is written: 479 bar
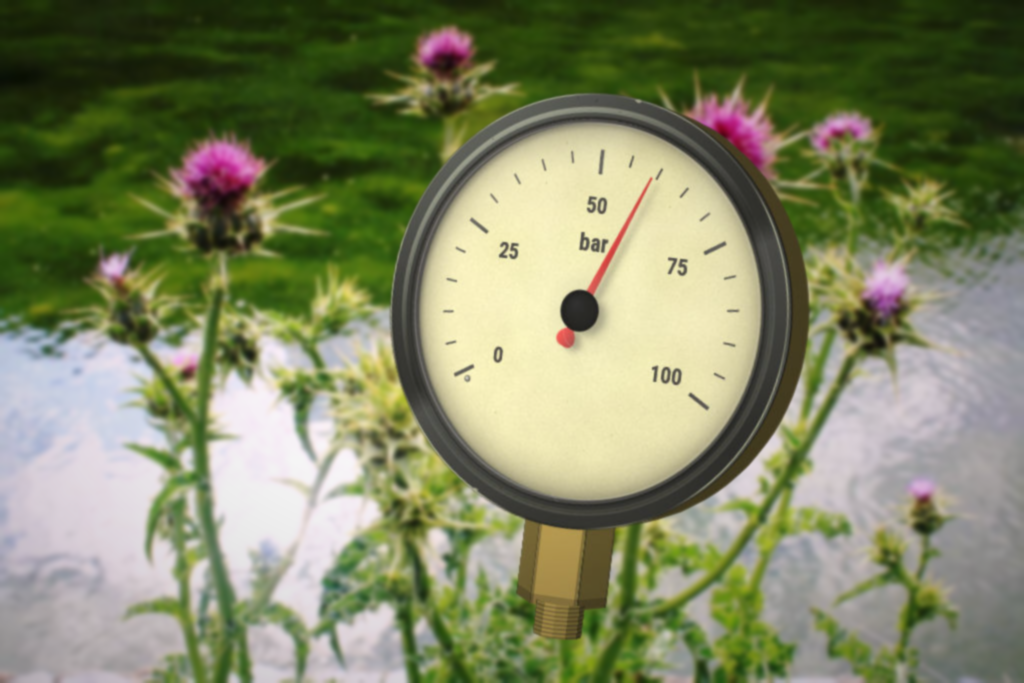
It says 60 bar
